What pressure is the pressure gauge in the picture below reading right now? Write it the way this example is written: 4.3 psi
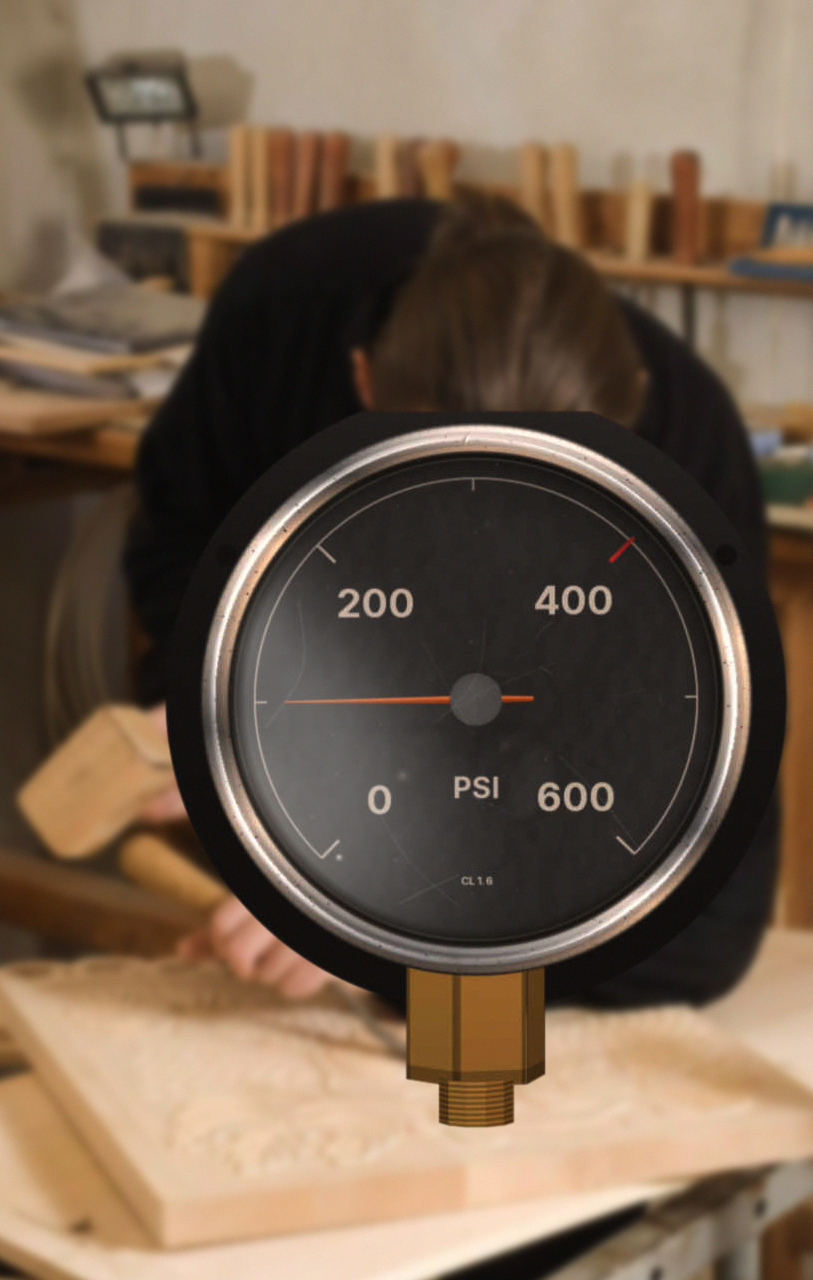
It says 100 psi
